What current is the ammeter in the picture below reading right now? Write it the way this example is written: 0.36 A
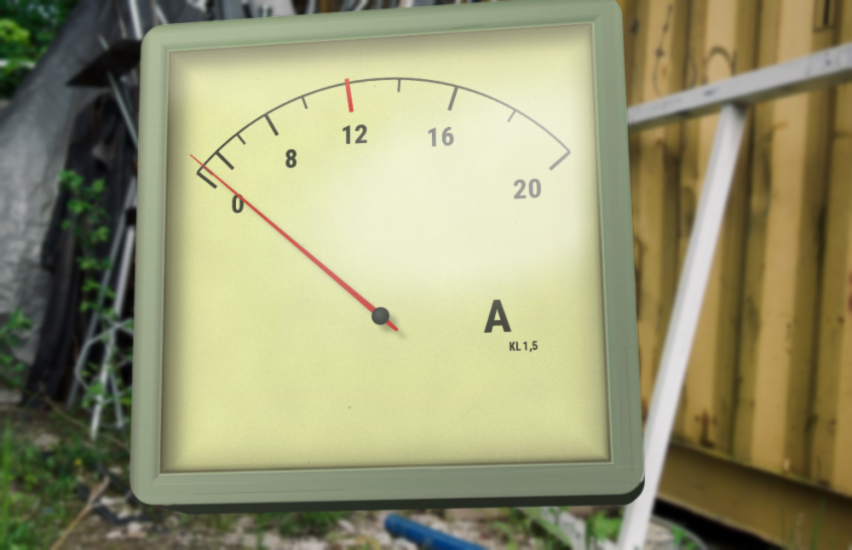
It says 2 A
